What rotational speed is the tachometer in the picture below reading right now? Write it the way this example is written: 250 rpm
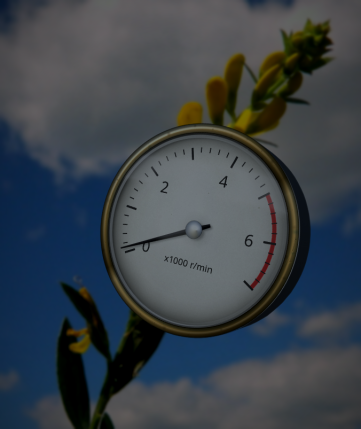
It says 100 rpm
